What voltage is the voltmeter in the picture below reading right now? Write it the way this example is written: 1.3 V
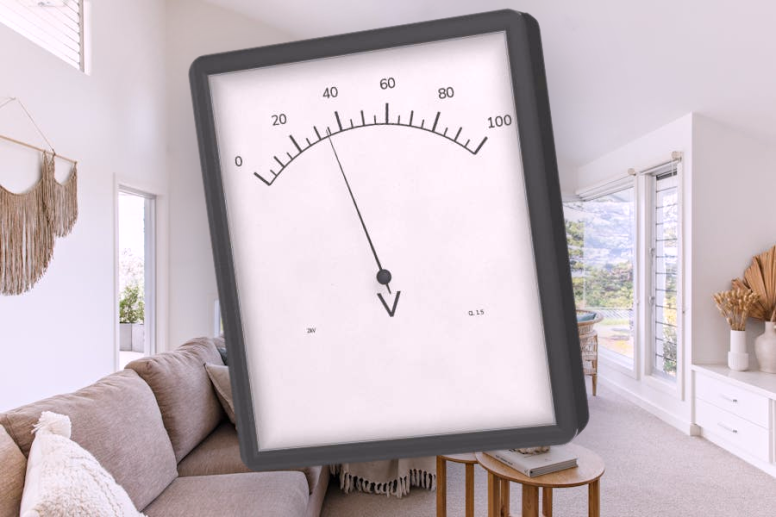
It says 35 V
